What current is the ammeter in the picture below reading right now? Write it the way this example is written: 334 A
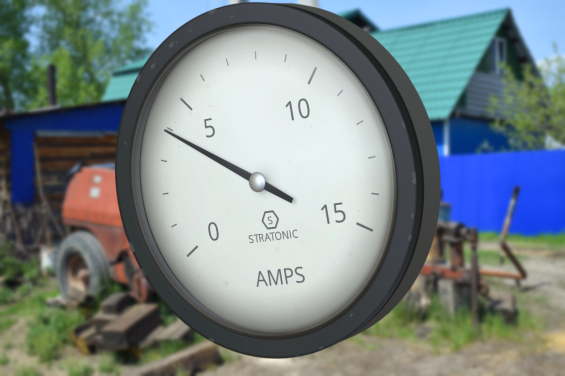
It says 4 A
